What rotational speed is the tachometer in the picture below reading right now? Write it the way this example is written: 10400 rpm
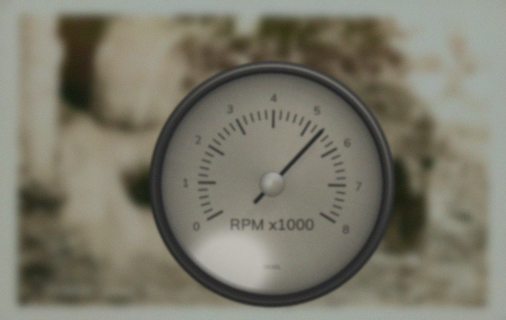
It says 5400 rpm
